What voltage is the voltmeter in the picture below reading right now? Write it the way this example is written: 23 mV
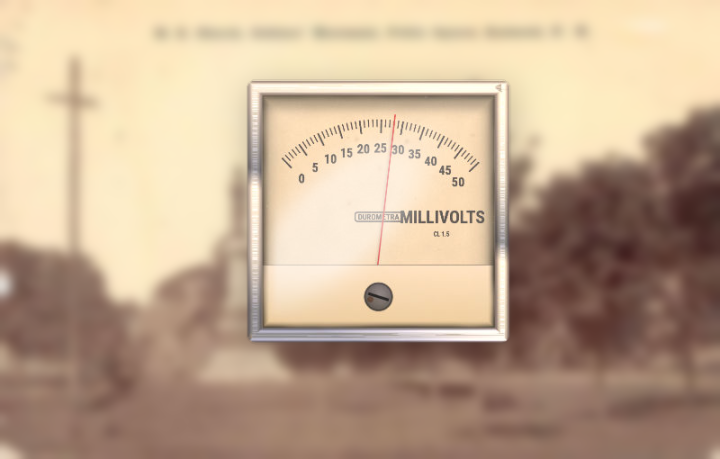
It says 28 mV
